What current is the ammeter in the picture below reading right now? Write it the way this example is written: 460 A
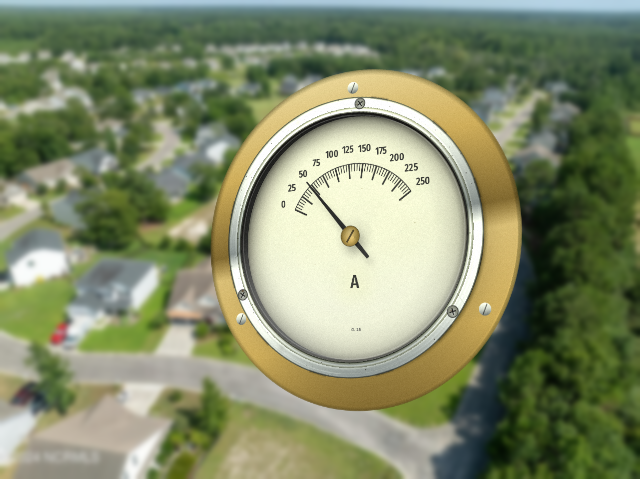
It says 50 A
